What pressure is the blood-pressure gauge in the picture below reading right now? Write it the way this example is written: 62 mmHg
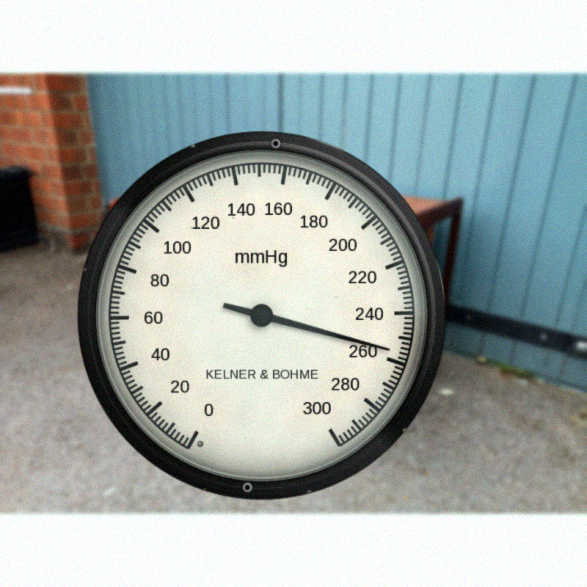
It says 256 mmHg
